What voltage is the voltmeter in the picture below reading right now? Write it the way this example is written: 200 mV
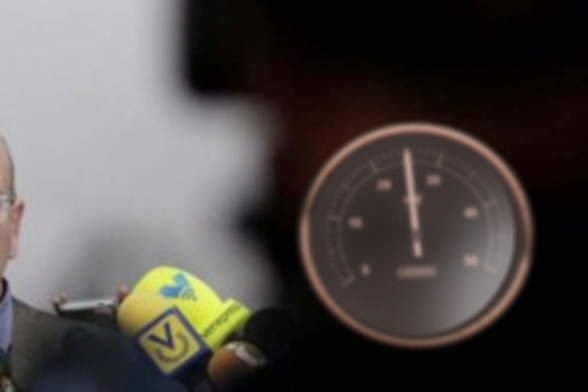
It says 25 mV
